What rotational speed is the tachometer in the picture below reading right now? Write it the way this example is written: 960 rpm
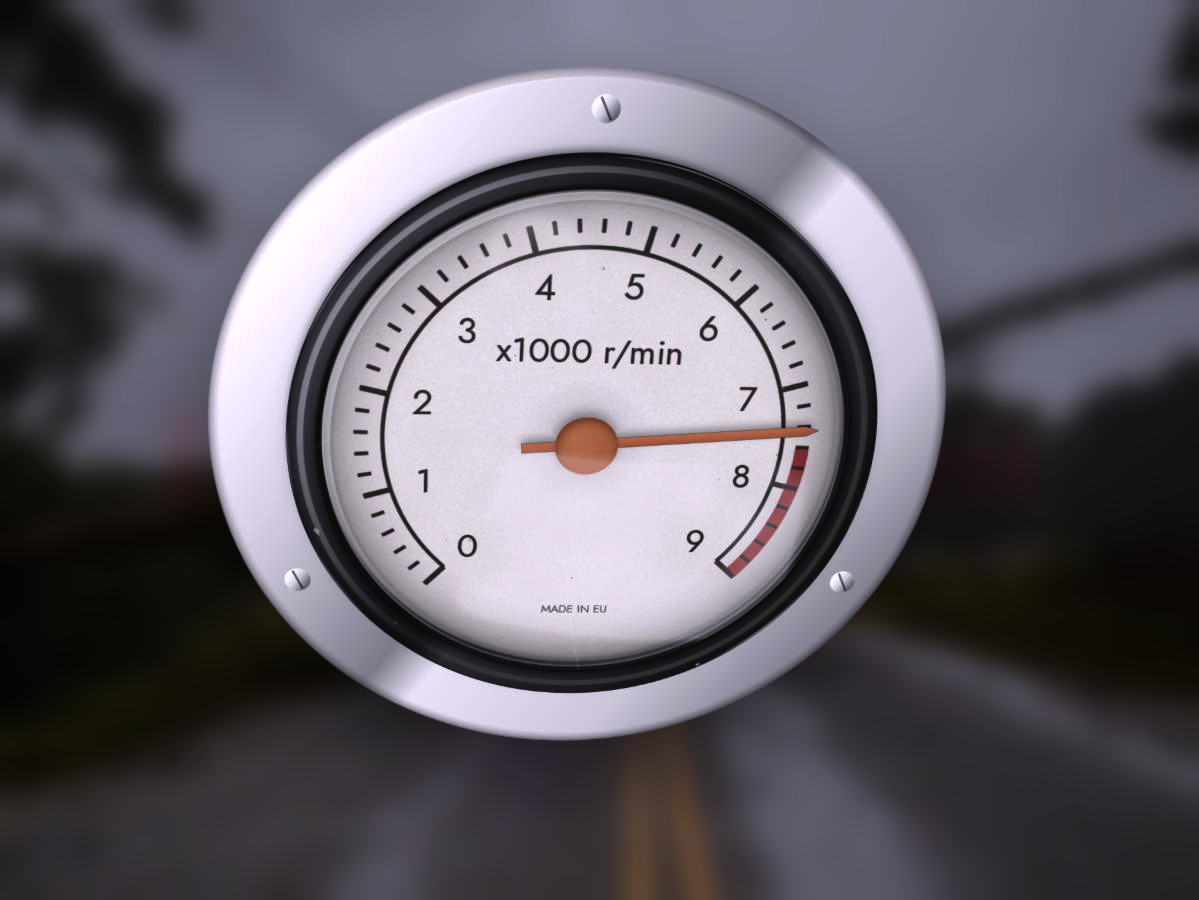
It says 7400 rpm
